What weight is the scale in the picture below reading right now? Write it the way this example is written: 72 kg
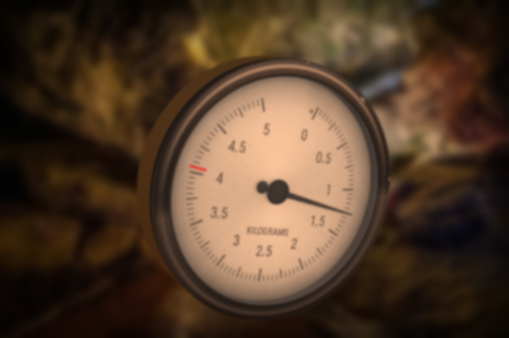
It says 1.25 kg
